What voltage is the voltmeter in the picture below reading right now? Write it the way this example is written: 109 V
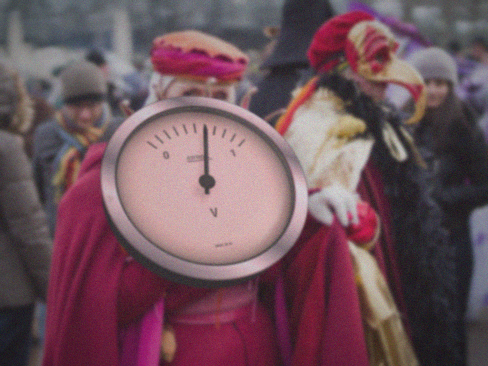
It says 0.6 V
